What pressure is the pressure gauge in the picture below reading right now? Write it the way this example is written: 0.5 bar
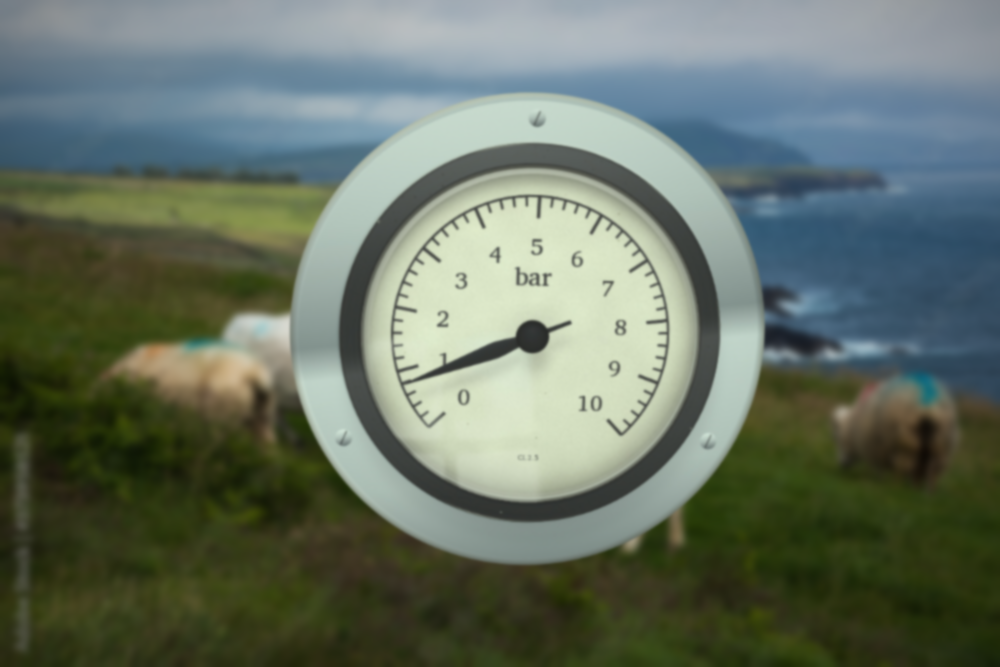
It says 0.8 bar
